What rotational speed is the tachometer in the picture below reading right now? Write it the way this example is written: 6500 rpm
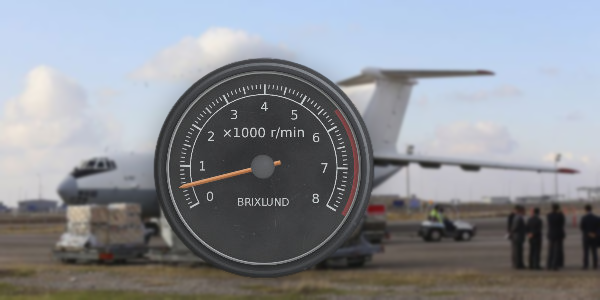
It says 500 rpm
